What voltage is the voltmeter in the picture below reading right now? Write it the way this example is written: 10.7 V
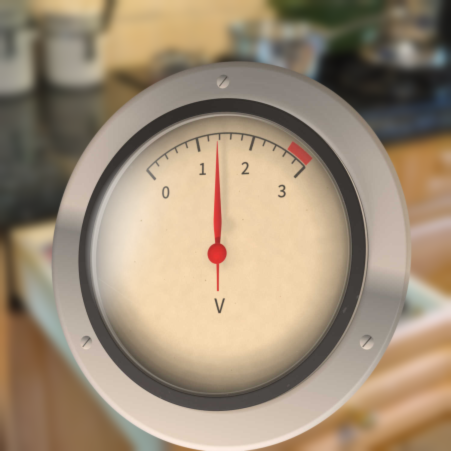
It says 1.4 V
